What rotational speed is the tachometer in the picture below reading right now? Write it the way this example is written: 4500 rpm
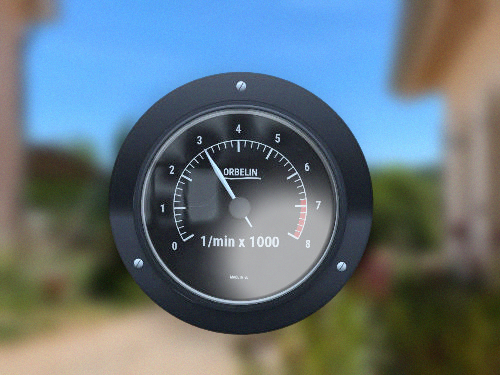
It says 3000 rpm
